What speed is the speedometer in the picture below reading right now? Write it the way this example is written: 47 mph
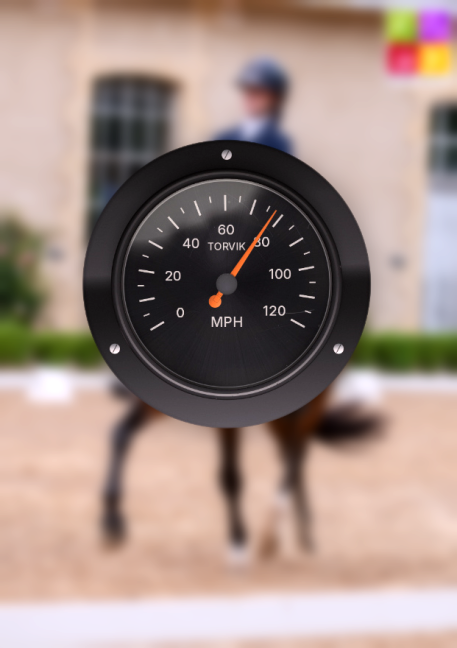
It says 77.5 mph
